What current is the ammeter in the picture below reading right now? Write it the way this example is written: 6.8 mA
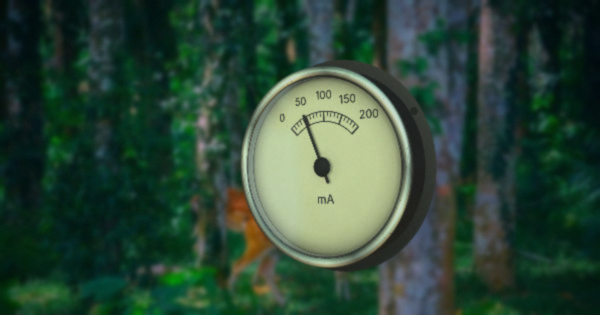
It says 50 mA
